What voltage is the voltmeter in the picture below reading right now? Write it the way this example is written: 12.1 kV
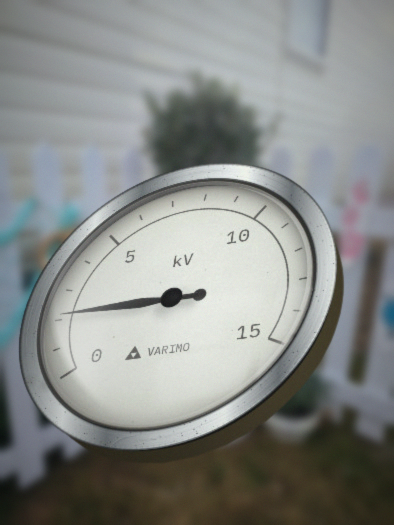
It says 2 kV
